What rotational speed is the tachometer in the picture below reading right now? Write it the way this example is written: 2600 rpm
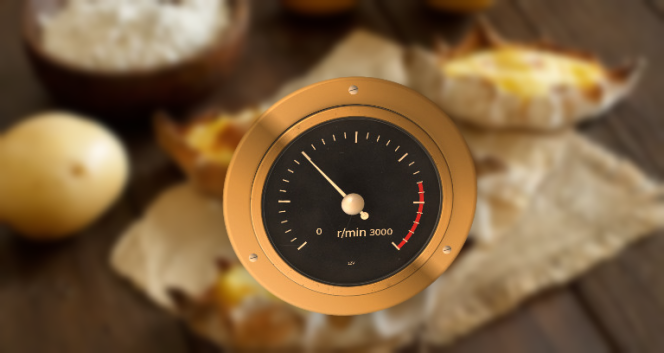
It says 1000 rpm
